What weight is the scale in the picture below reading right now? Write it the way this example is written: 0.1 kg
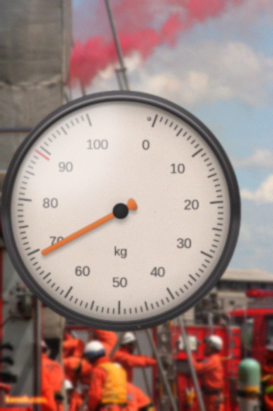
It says 69 kg
